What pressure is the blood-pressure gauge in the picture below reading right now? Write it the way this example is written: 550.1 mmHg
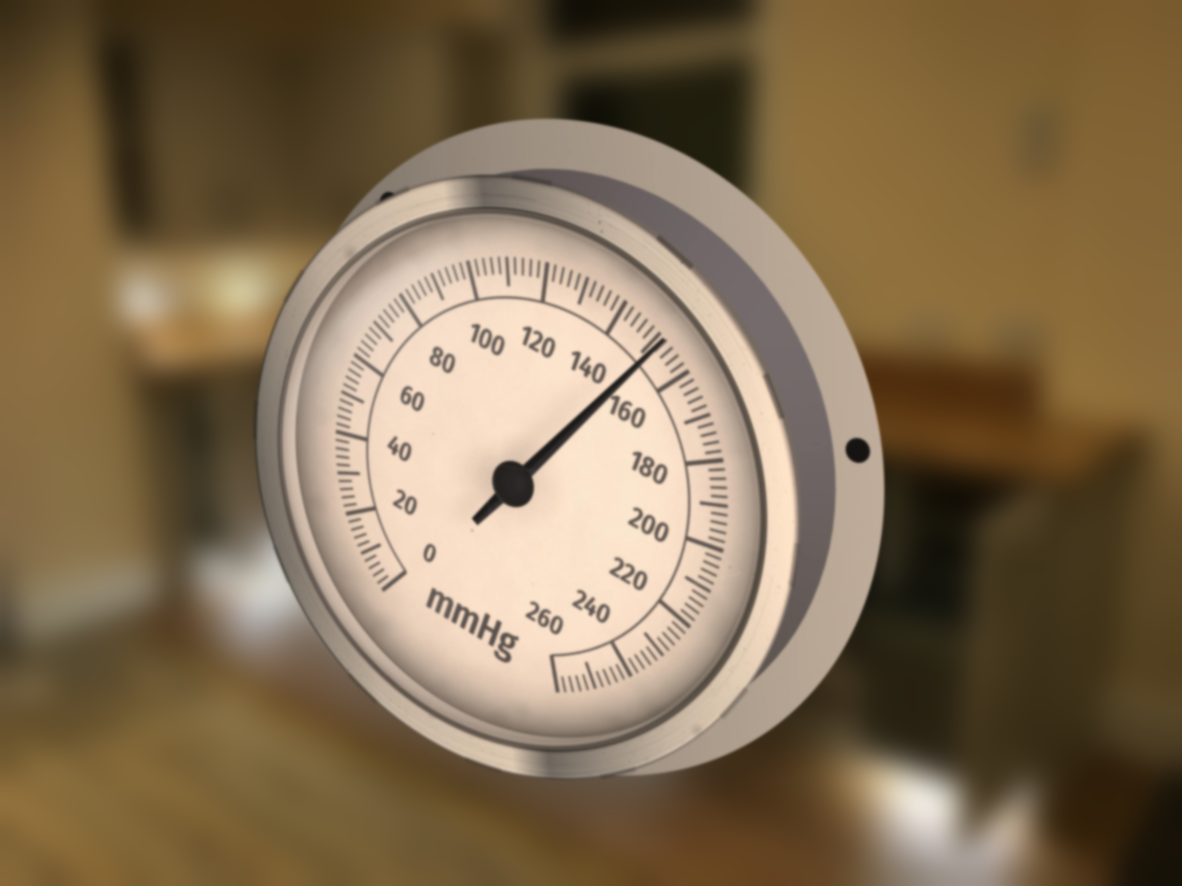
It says 152 mmHg
